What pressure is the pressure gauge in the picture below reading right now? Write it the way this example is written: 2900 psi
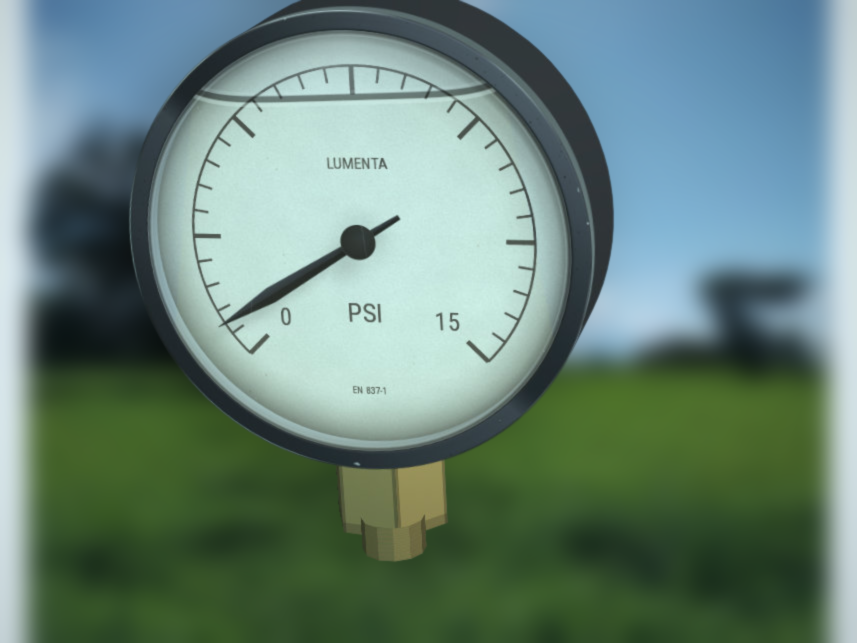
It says 0.75 psi
